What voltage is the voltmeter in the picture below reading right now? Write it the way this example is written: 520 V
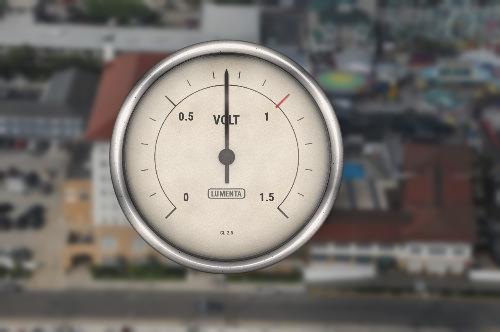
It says 0.75 V
